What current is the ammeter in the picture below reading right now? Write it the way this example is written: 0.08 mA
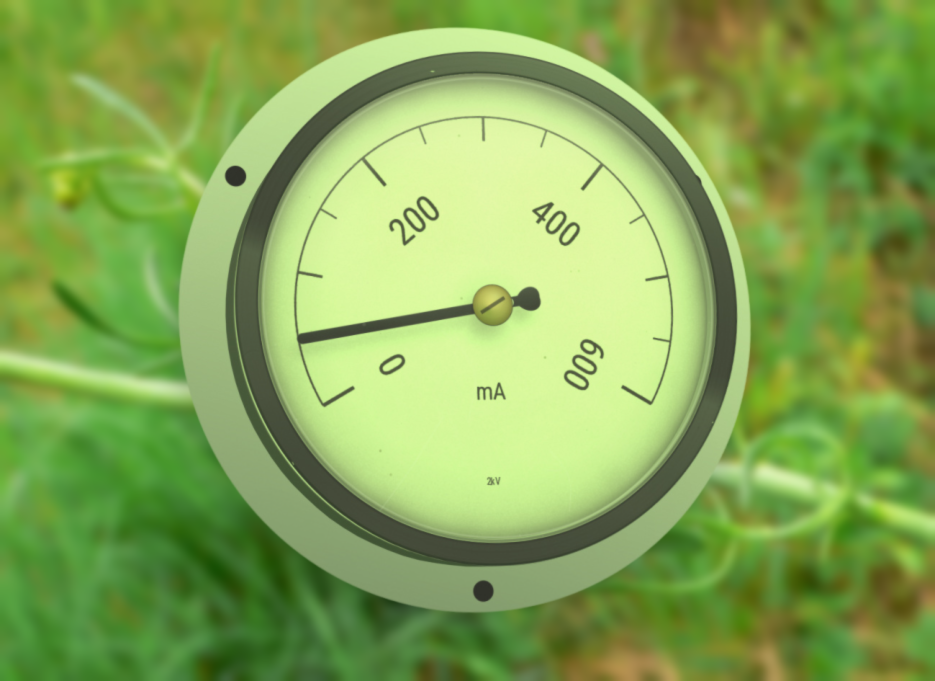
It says 50 mA
